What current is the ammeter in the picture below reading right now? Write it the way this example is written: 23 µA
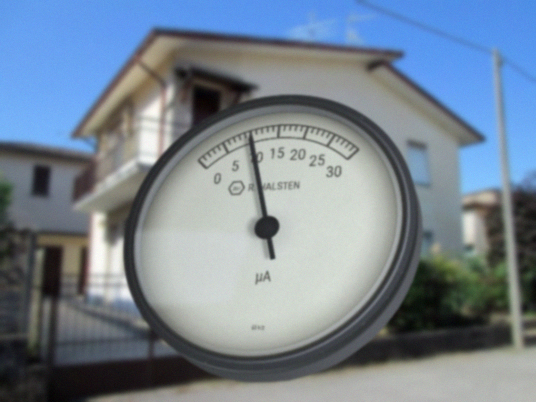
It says 10 µA
